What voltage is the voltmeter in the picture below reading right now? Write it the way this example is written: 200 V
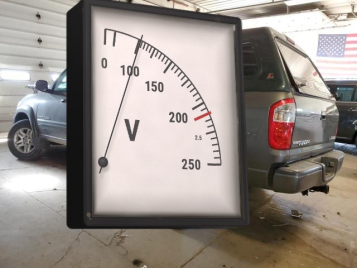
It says 100 V
